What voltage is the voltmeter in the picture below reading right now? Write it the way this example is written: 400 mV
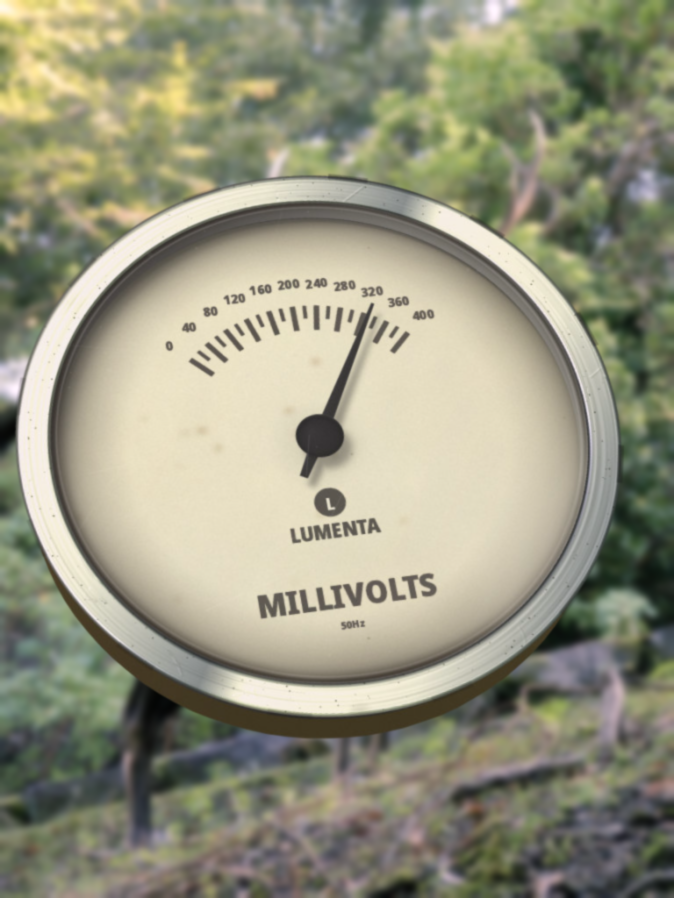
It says 330 mV
